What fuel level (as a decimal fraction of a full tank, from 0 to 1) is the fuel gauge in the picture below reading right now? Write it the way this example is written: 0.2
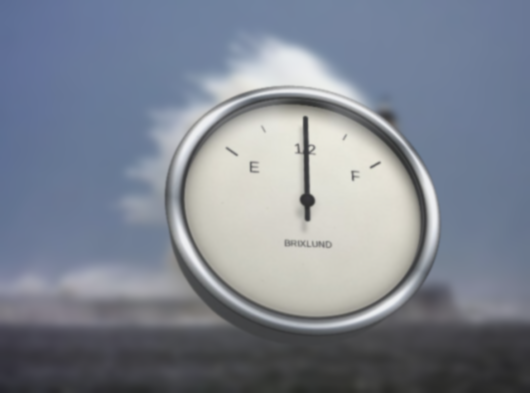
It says 0.5
